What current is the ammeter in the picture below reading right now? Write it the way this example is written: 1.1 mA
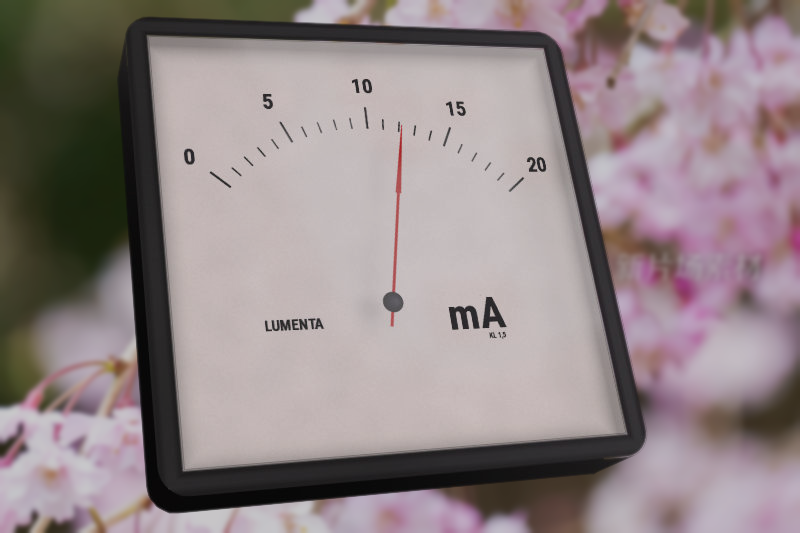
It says 12 mA
